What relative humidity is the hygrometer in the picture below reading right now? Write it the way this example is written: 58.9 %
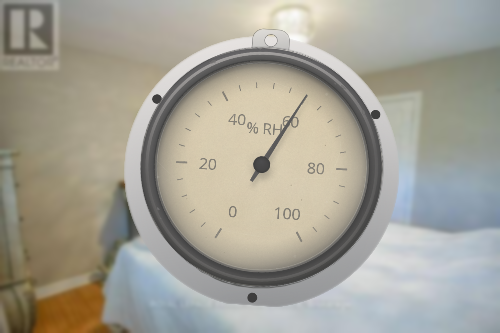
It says 60 %
